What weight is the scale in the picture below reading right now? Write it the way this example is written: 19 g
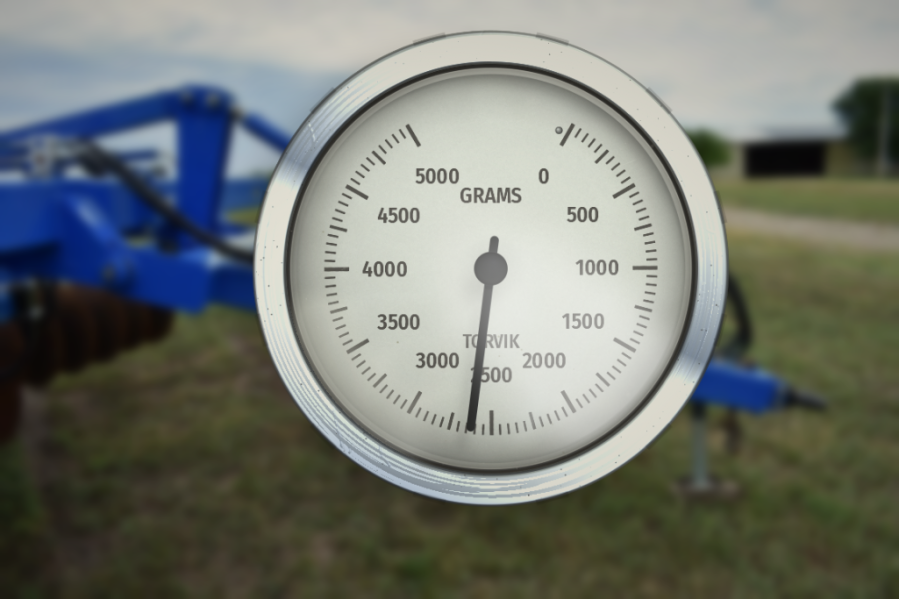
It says 2625 g
